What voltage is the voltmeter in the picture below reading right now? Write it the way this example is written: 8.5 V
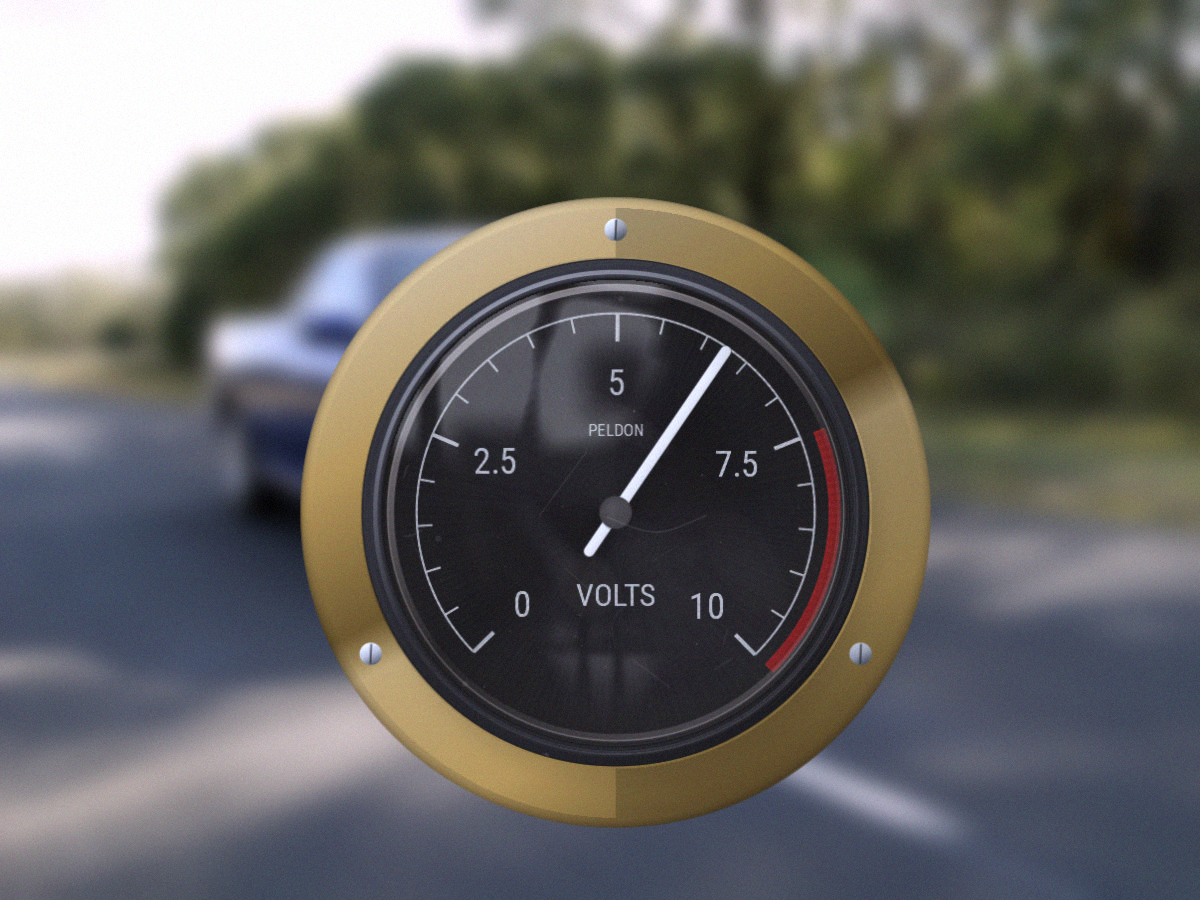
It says 6.25 V
